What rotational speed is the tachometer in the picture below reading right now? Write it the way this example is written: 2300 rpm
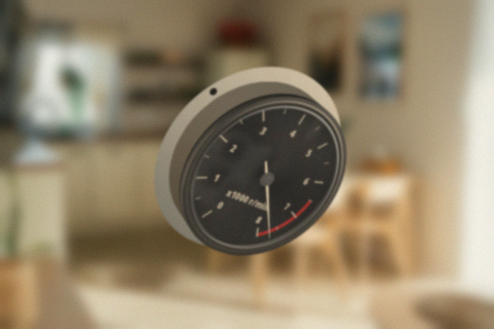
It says 7750 rpm
